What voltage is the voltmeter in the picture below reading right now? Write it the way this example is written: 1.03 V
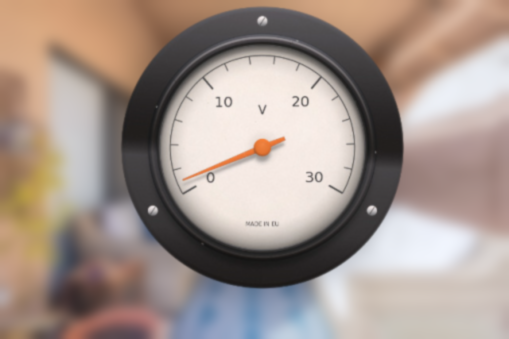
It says 1 V
